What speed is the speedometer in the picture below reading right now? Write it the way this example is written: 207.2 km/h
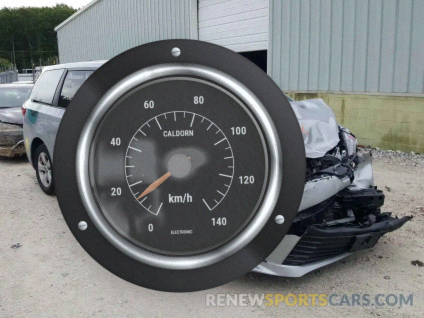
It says 12.5 km/h
